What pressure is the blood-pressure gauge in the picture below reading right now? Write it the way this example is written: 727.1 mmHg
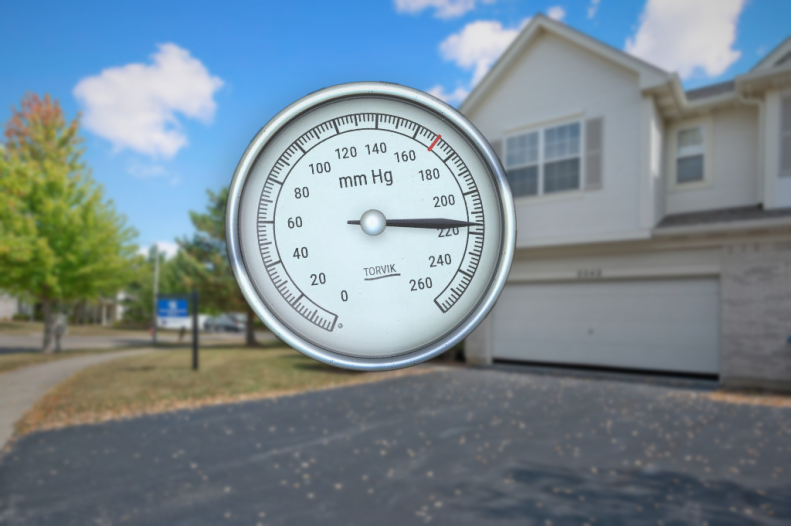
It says 216 mmHg
